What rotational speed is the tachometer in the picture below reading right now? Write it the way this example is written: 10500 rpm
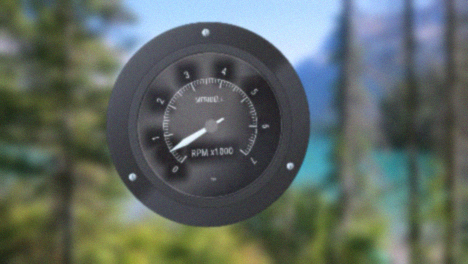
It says 500 rpm
